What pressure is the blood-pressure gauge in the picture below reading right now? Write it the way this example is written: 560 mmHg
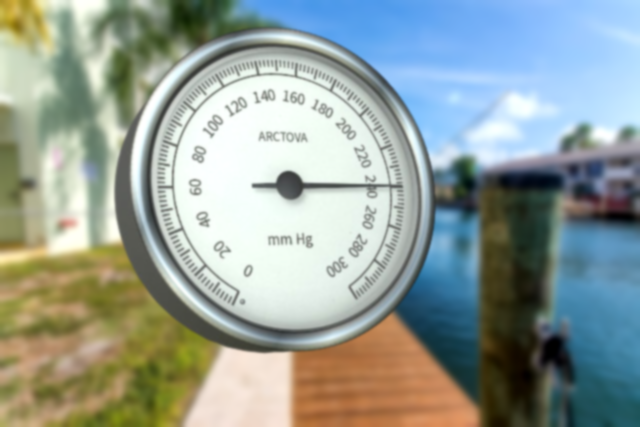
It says 240 mmHg
